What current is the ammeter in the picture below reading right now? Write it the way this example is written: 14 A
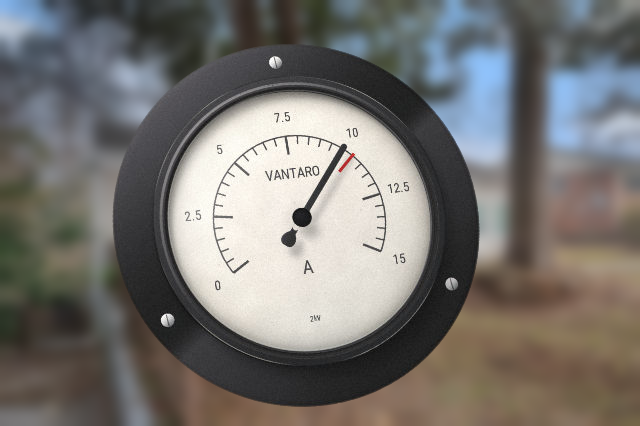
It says 10 A
